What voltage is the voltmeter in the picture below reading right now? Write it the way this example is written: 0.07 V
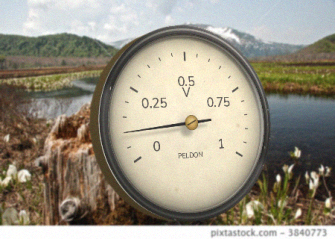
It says 0.1 V
